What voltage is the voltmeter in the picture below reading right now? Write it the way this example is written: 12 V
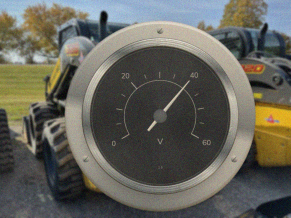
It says 40 V
